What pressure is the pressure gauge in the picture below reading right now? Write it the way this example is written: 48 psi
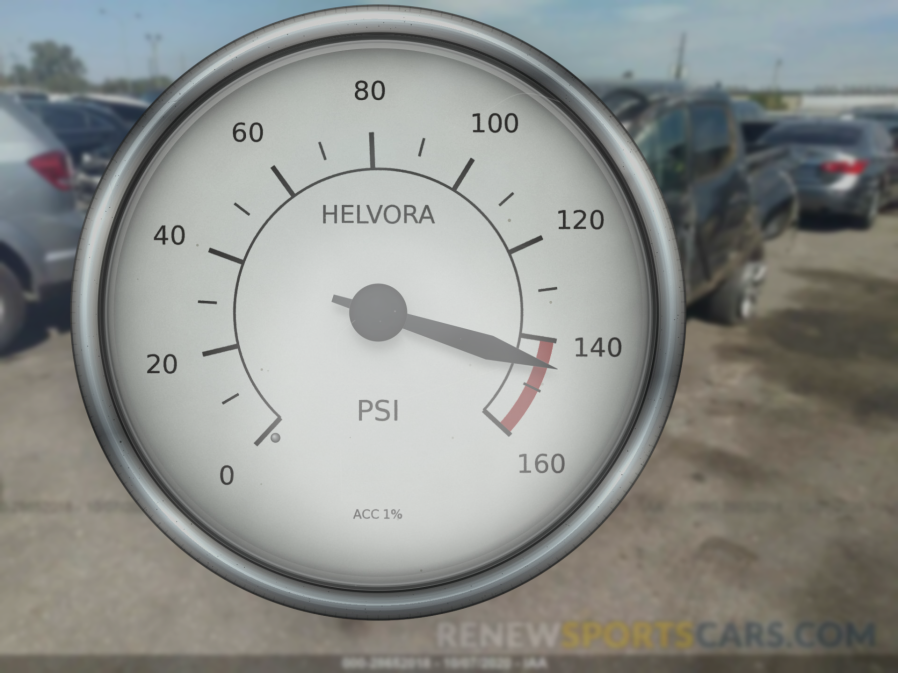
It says 145 psi
